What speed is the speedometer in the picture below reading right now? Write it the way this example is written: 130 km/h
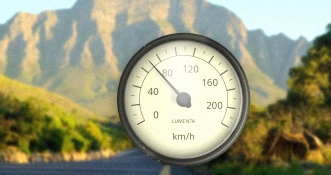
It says 70 km/h
